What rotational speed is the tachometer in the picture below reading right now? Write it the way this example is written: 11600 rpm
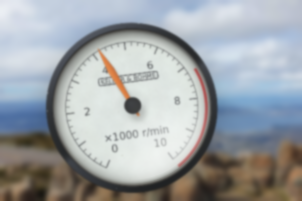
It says 4200 rpm
